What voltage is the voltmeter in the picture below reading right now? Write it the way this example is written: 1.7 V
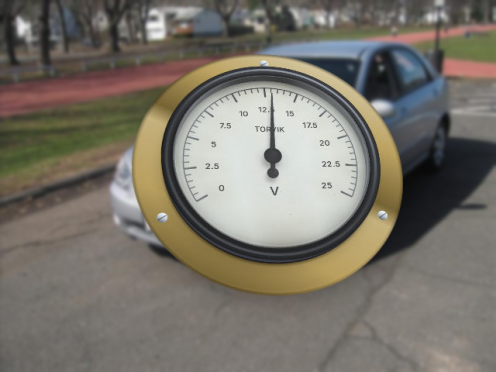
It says 13 V
